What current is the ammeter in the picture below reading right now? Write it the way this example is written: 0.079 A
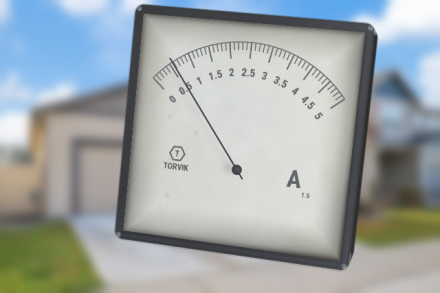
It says 0.6 A
